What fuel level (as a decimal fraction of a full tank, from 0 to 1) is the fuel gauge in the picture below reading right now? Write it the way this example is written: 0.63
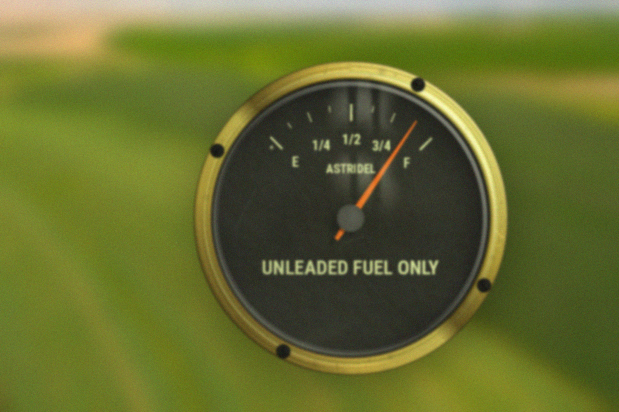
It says 0.875
